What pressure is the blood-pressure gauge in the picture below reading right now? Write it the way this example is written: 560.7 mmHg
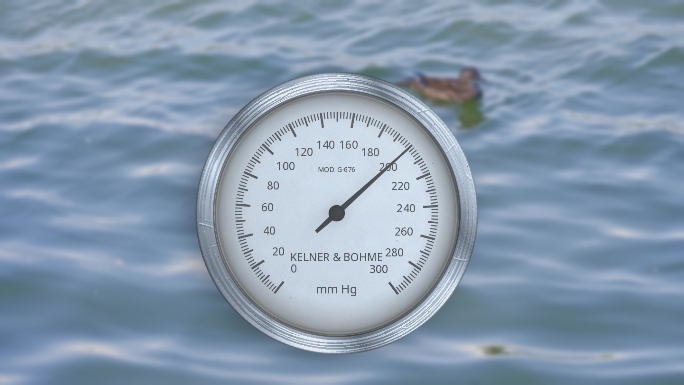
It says 200 mmHg
